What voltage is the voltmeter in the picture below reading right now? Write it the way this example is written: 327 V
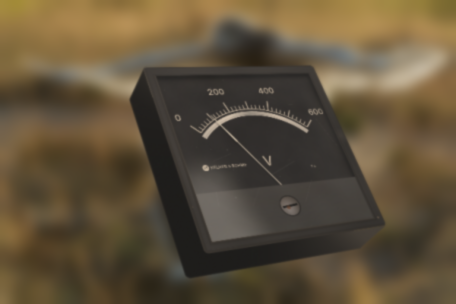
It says 100 V
